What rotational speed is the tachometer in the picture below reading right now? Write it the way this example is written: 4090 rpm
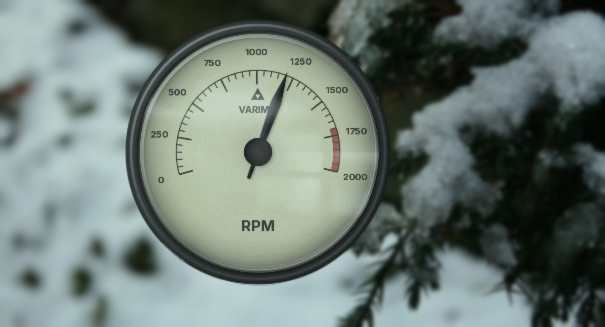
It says 1200 rpm
